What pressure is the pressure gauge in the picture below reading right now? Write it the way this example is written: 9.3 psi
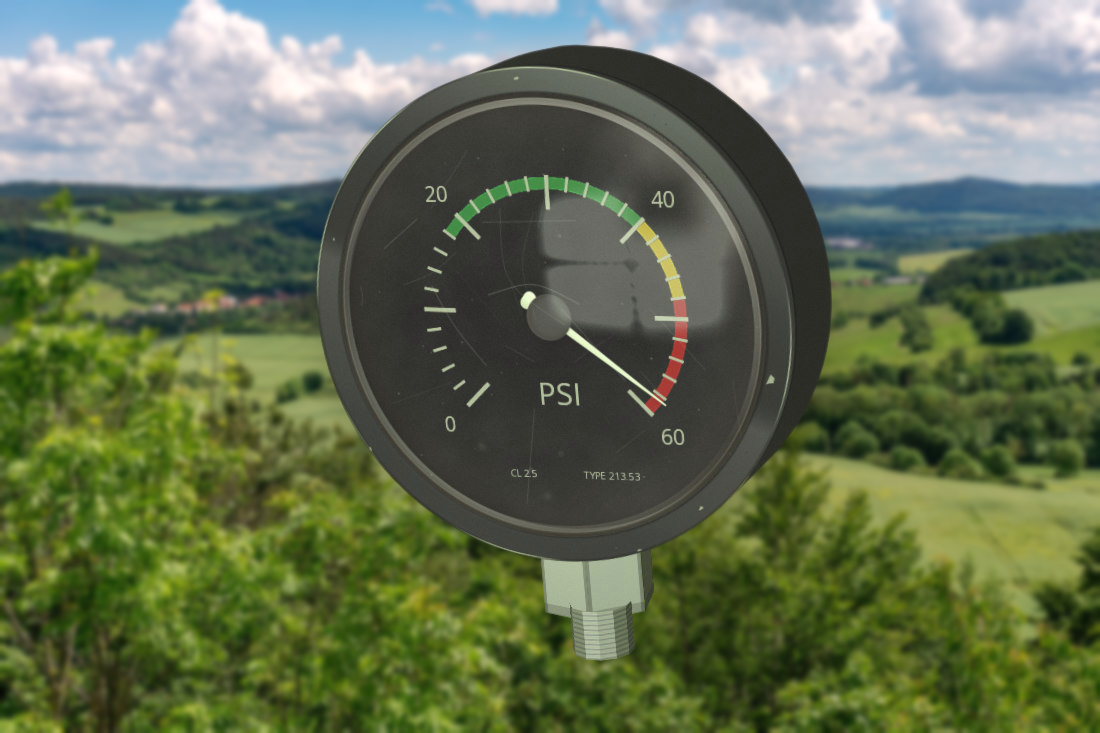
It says 58 psi
